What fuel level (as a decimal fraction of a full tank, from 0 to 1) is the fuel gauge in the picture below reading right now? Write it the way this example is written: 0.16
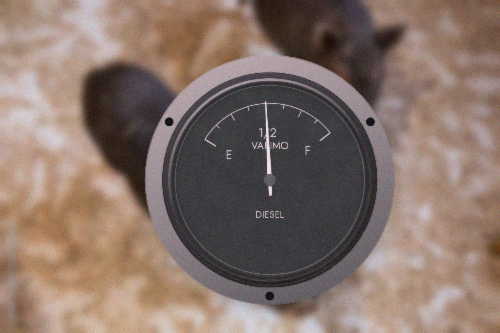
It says 0.5
